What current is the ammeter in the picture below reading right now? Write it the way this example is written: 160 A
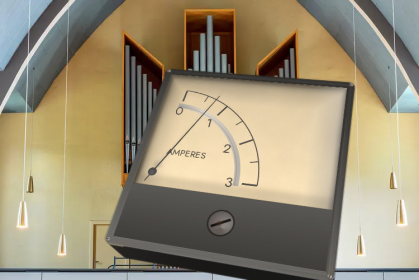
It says 0.75 A
